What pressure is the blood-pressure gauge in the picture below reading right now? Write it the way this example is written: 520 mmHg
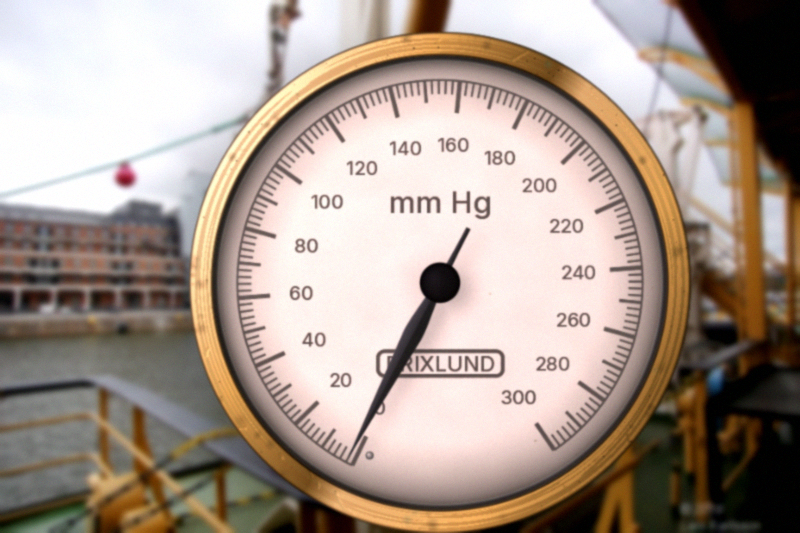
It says 2 mmHg
